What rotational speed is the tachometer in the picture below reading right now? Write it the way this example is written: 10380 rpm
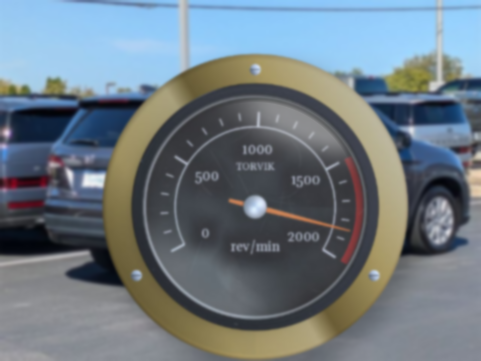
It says 1850 rpm
